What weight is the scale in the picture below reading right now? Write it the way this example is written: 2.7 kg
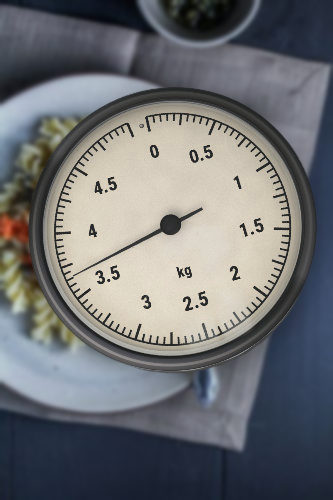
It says 3.65 kg
